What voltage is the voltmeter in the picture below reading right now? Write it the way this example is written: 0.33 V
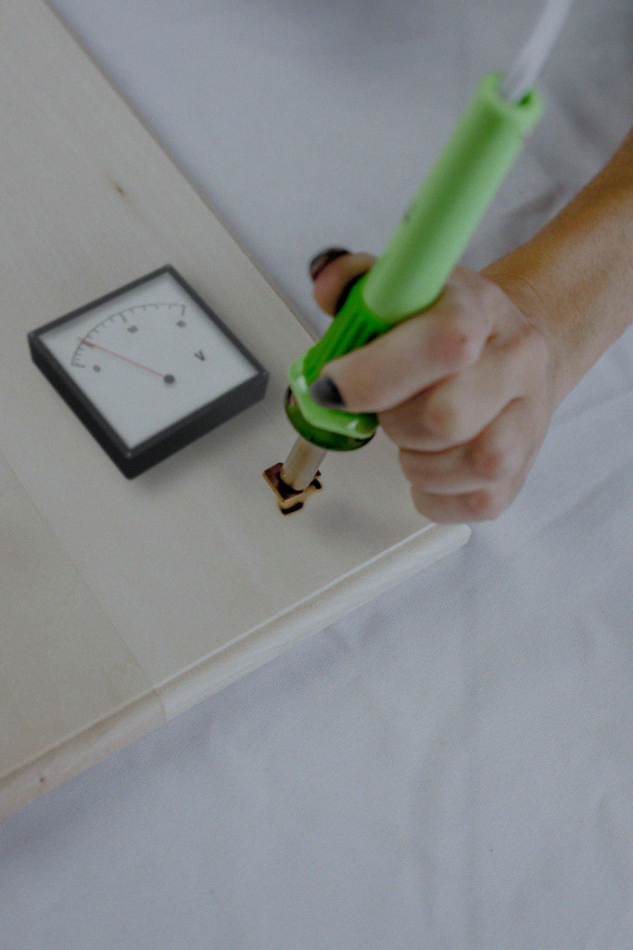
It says 5 V
